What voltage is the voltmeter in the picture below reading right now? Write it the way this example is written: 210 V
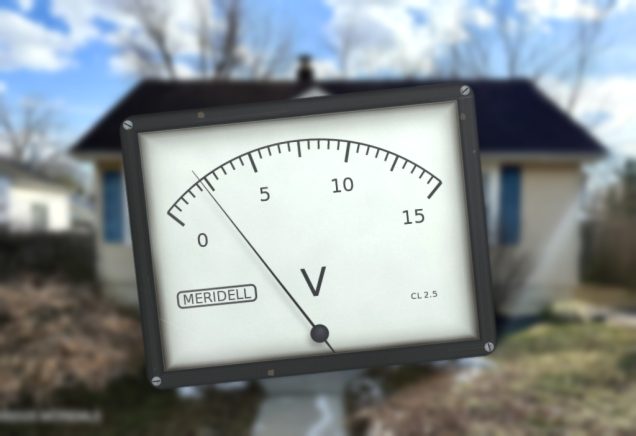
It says 2.25 V
